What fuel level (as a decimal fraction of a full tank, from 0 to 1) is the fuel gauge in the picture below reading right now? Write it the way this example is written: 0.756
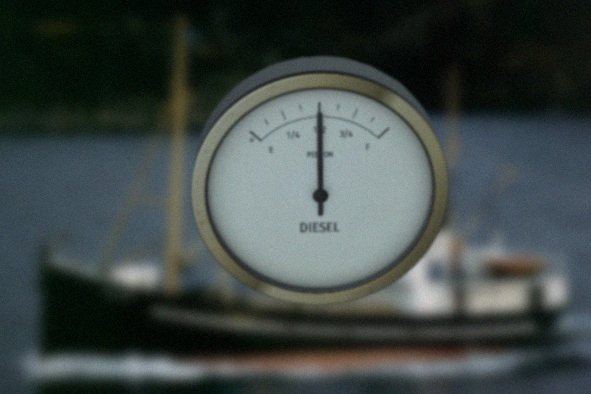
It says 0.5
